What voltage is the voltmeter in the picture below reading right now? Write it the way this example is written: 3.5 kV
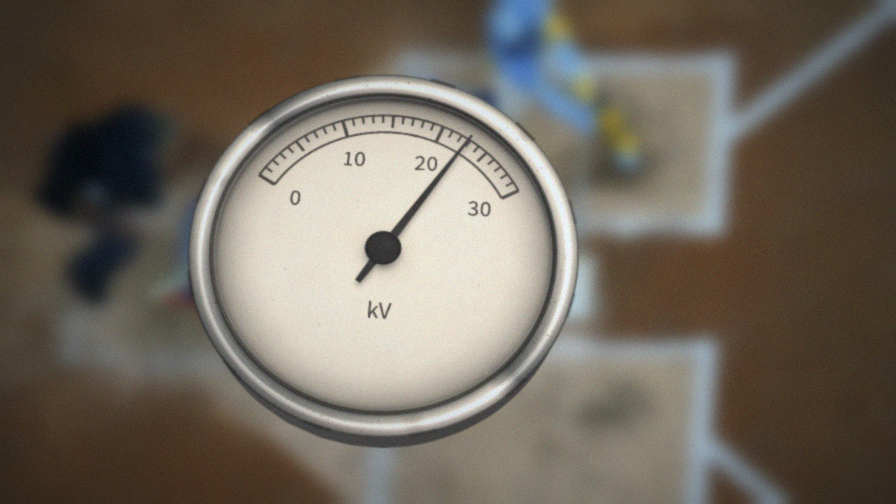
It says 23 kV
